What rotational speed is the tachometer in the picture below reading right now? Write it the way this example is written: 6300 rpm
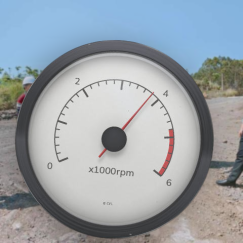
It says 3800 rpm
